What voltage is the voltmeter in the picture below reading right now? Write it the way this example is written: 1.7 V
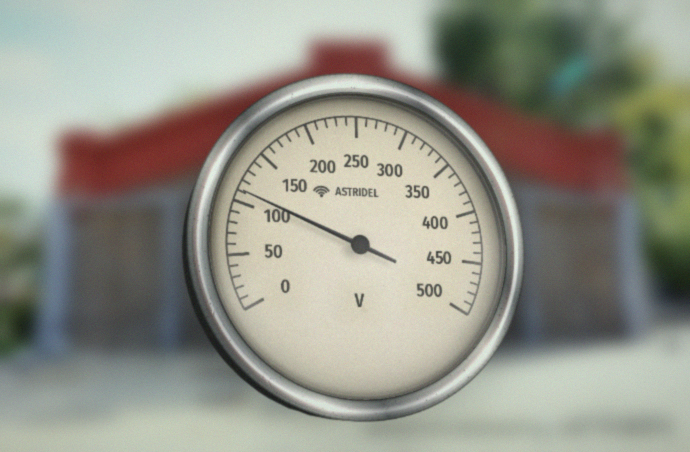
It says 110 V
